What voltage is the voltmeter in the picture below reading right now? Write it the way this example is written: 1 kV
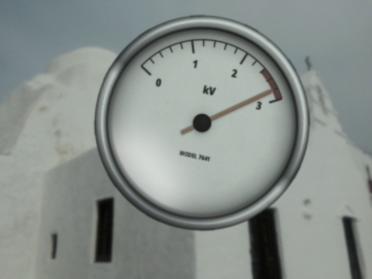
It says 2.8 kV
